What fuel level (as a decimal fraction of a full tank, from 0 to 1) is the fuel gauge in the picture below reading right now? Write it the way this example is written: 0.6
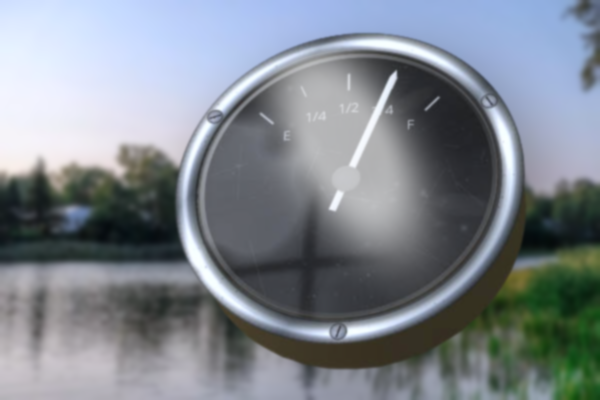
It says 0.75
